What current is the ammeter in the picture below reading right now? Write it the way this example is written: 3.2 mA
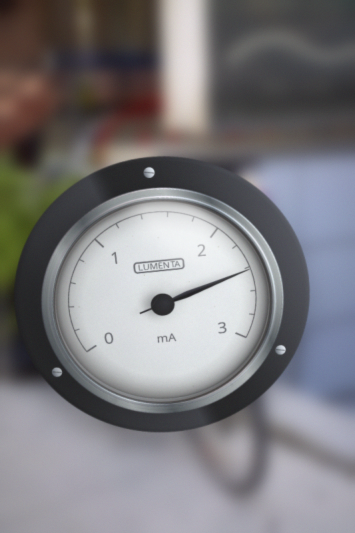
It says 2.4 mA
